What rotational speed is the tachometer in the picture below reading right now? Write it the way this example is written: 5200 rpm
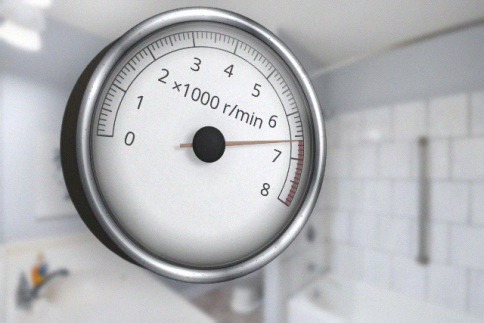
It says 6600 rpm
